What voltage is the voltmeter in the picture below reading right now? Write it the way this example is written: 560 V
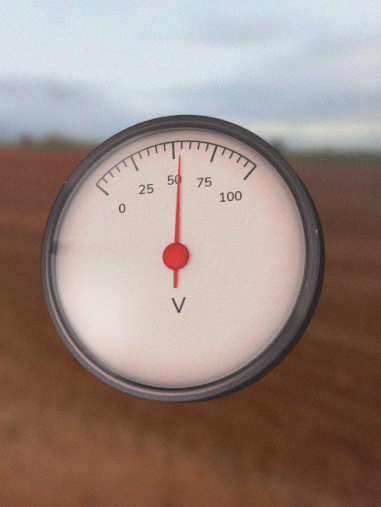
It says 55 V
